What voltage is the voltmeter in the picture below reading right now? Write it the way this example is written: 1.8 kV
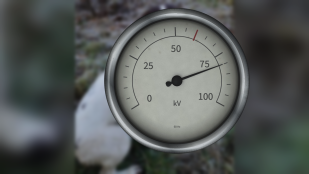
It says 80 kV
